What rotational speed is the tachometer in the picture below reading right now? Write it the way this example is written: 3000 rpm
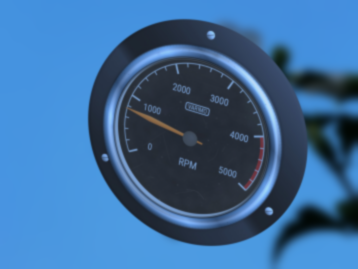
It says 800 rpm
